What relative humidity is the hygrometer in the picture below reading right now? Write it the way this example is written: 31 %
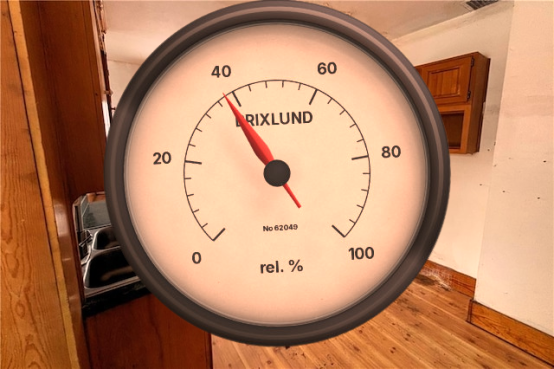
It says 38 %
